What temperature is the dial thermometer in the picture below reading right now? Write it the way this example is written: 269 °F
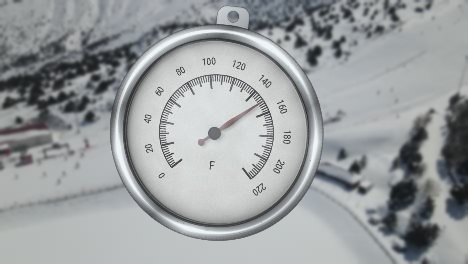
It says 150 °F
